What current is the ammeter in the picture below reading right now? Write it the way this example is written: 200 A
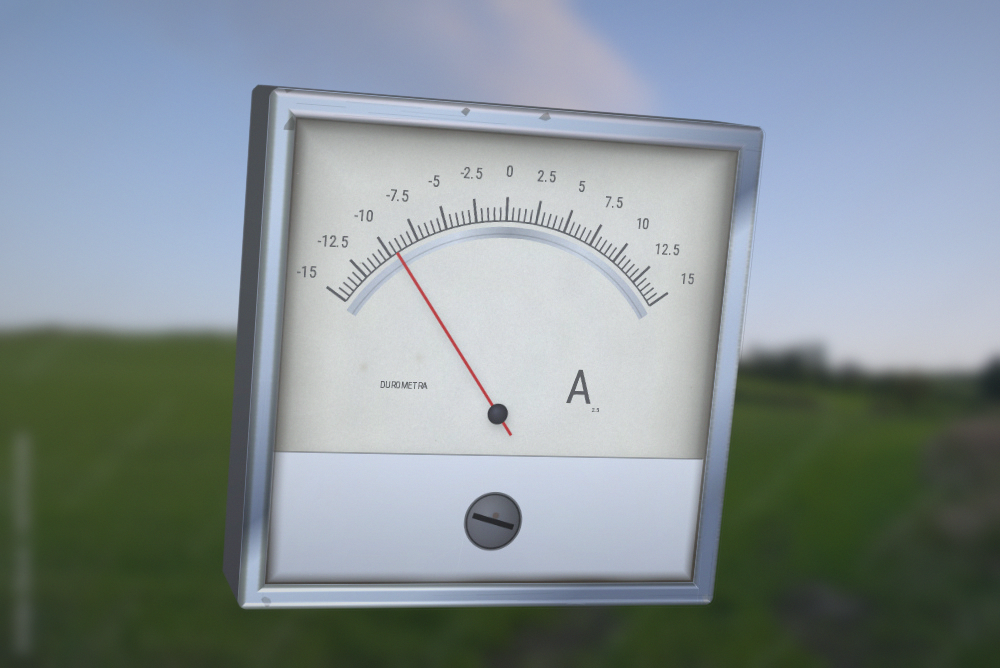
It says -9.5 A
